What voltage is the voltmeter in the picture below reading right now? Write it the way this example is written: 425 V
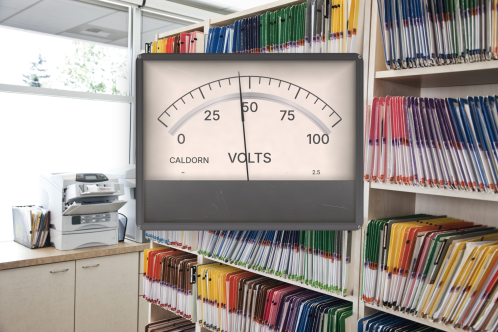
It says 45 V
